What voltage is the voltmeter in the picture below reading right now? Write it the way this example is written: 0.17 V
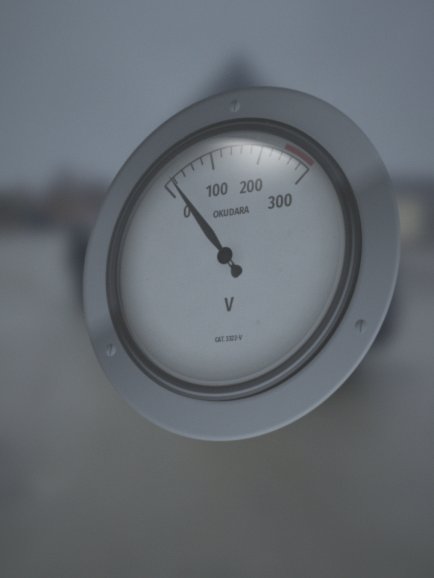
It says 20 V
